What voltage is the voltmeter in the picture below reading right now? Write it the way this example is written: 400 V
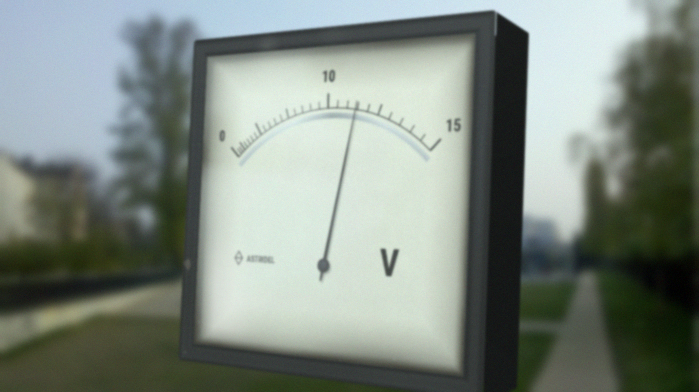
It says 11.5 V
